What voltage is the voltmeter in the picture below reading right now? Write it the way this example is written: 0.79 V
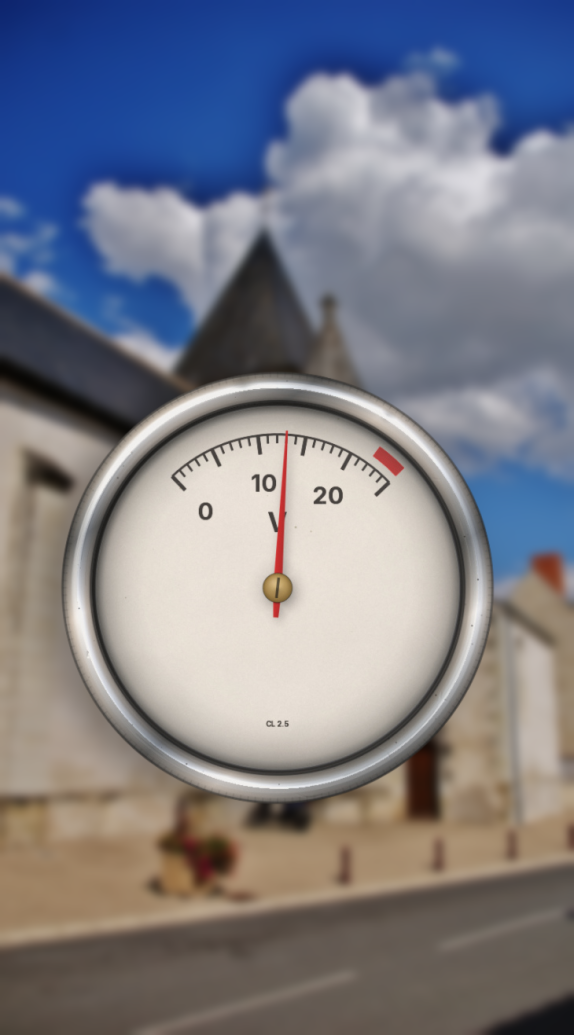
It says 13 V
